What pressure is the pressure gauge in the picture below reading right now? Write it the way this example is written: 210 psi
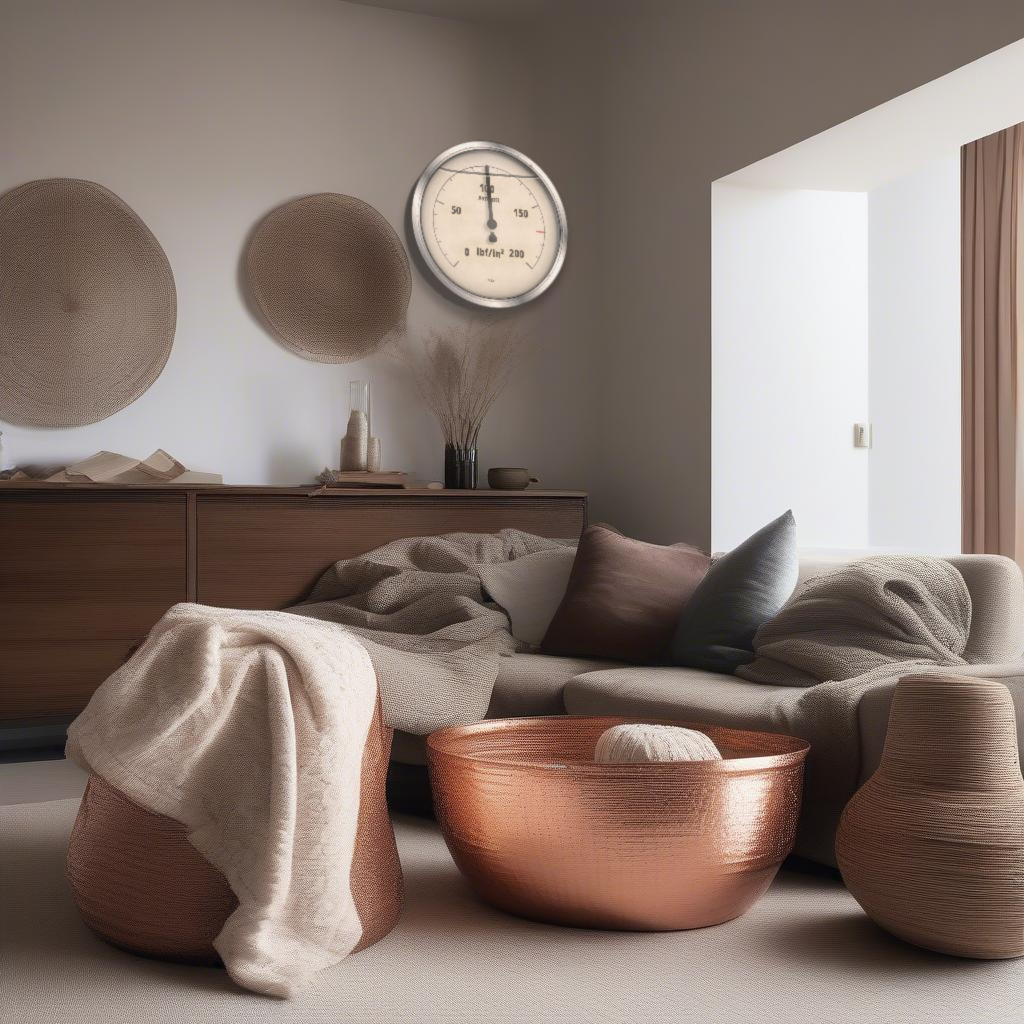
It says 100 psi
